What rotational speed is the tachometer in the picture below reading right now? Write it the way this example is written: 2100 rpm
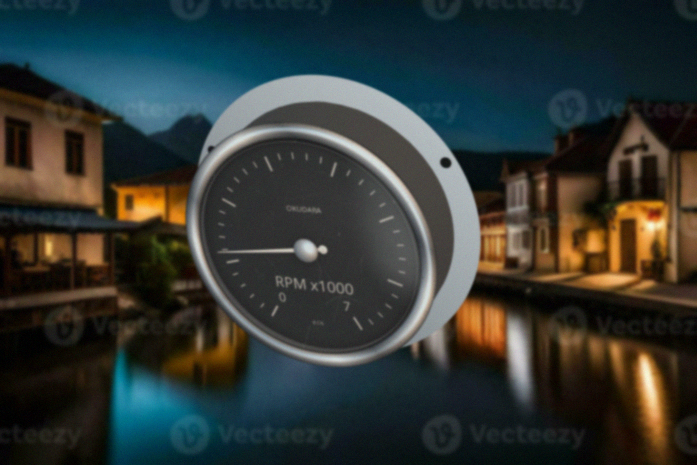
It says 1200 rpm
